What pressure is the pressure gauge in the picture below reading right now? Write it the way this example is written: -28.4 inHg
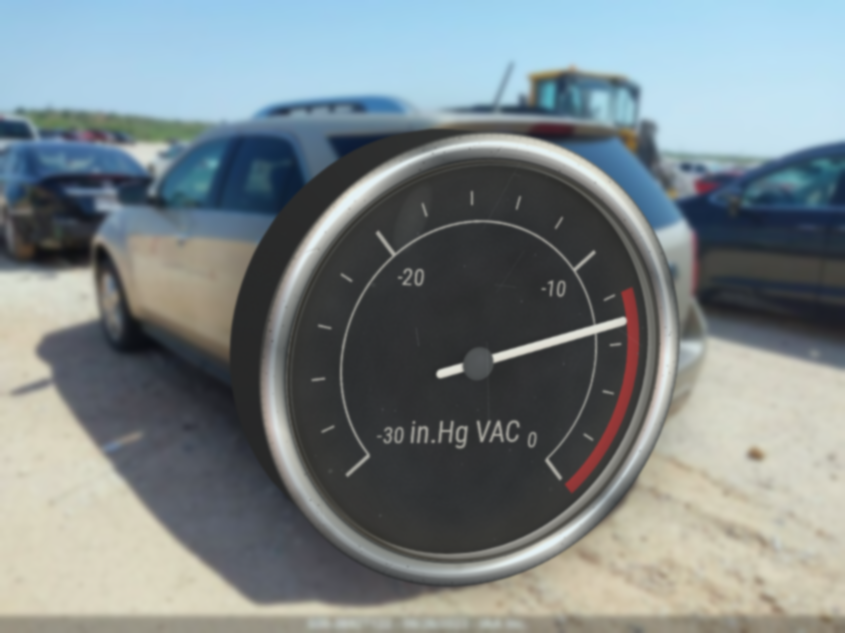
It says -7 inHg
